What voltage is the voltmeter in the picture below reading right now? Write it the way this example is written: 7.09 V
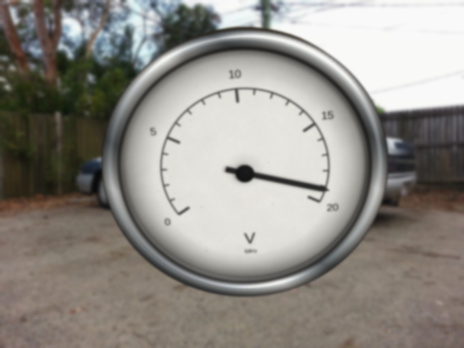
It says 19 V
